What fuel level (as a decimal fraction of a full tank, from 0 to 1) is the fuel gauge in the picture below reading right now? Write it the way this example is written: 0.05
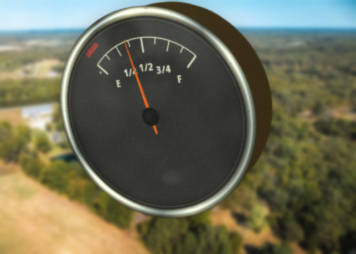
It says 0.375
